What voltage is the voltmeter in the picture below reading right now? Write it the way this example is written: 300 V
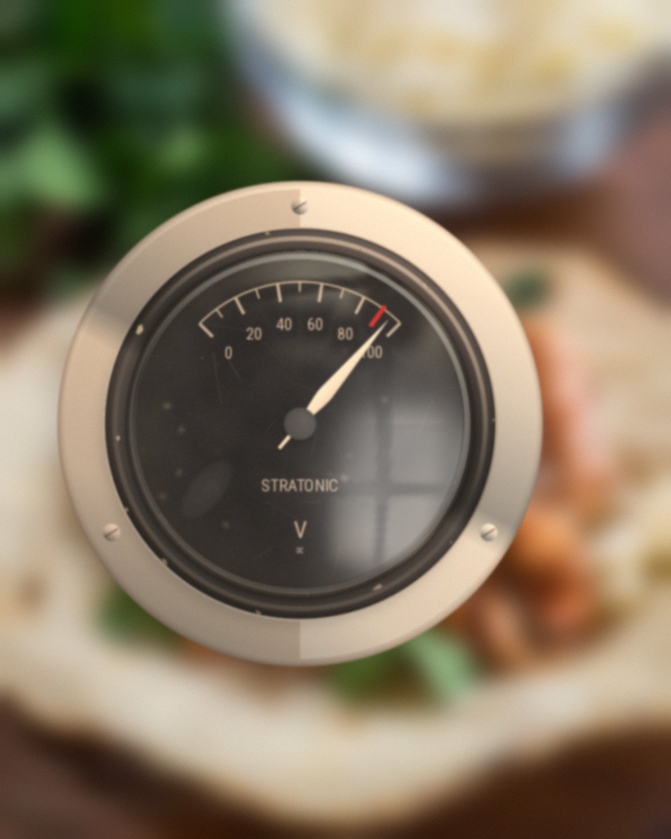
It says 95 V
